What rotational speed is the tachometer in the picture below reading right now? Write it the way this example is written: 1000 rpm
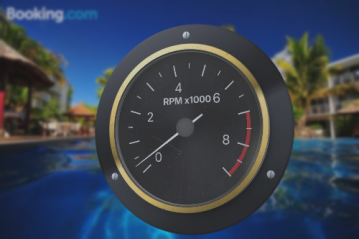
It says 250 rpm
